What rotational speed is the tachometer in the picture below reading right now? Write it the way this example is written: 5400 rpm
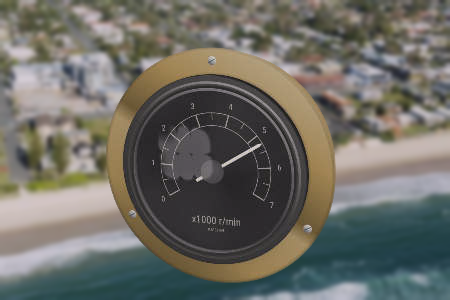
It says 5250 rpm
